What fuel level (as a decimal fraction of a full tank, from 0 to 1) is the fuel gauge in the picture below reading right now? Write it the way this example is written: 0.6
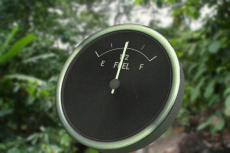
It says 0.5
